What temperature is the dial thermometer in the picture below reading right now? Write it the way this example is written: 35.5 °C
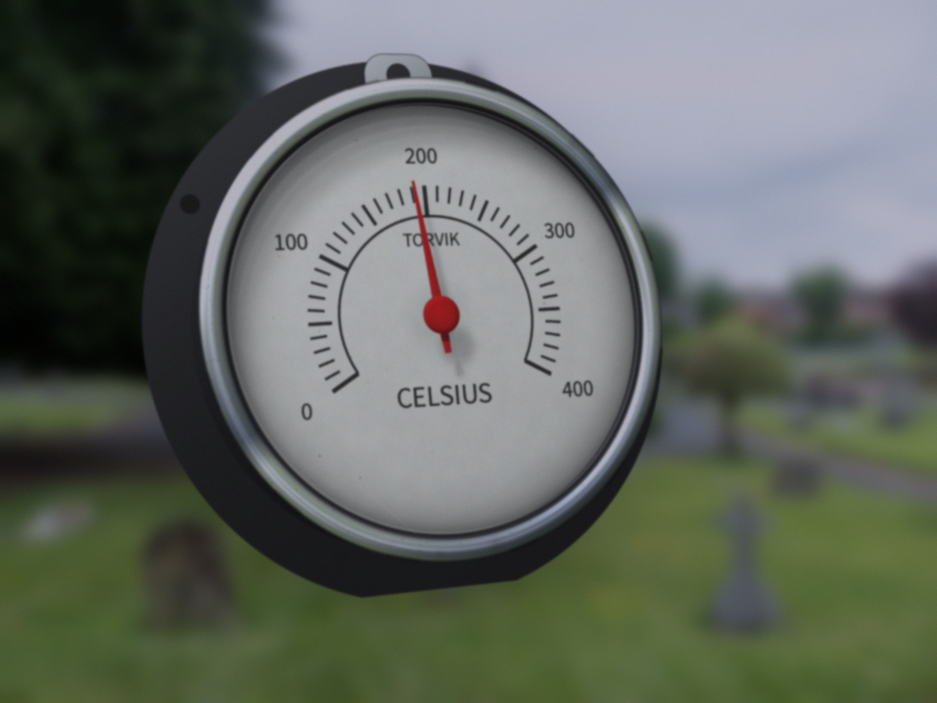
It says 190 °C
